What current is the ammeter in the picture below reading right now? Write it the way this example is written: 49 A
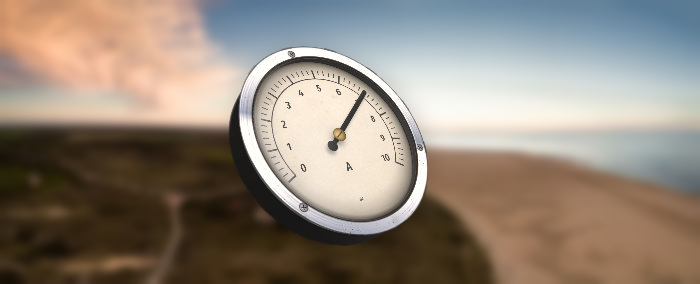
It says 7 A
